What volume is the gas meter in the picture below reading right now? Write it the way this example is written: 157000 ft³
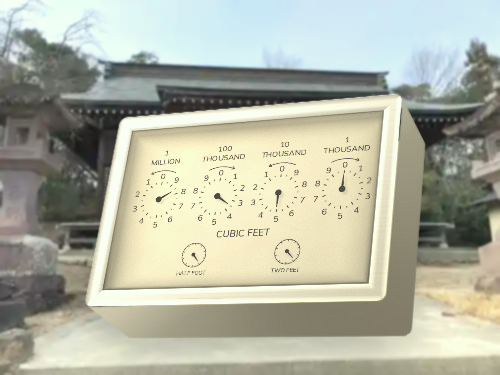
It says 835000 ft³
